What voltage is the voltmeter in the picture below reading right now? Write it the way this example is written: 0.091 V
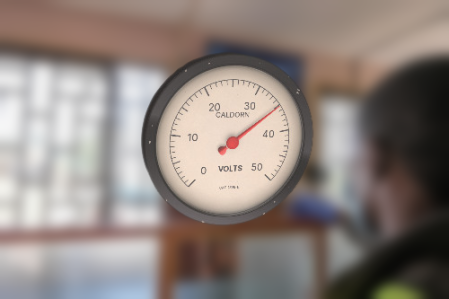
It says 35 V
